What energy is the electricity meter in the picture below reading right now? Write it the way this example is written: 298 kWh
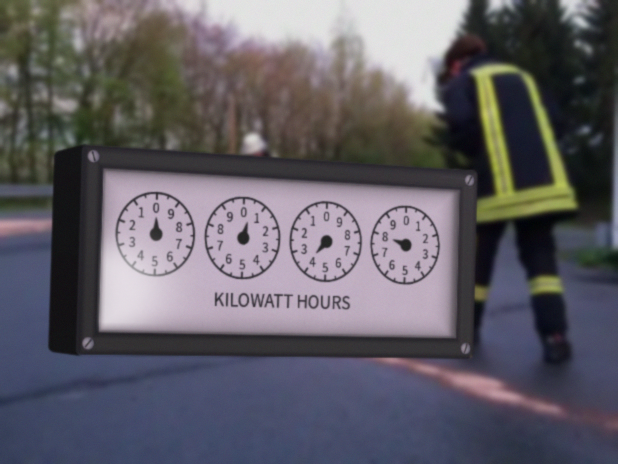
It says 38 kWh
